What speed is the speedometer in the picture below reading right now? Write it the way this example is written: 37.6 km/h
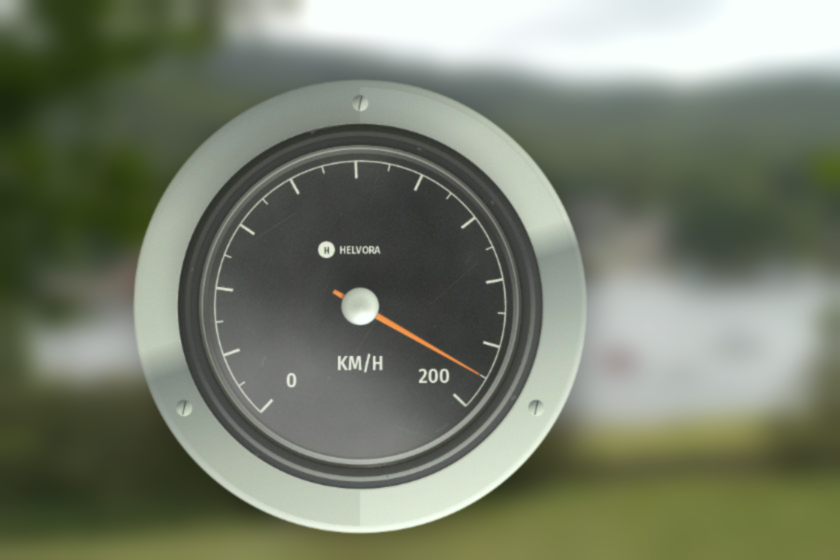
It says 190 km/h
